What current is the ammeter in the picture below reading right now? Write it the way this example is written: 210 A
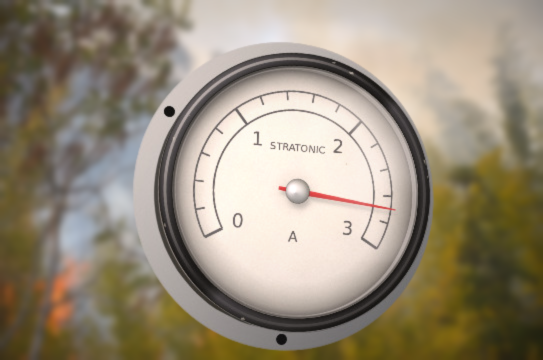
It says 2.7 A
